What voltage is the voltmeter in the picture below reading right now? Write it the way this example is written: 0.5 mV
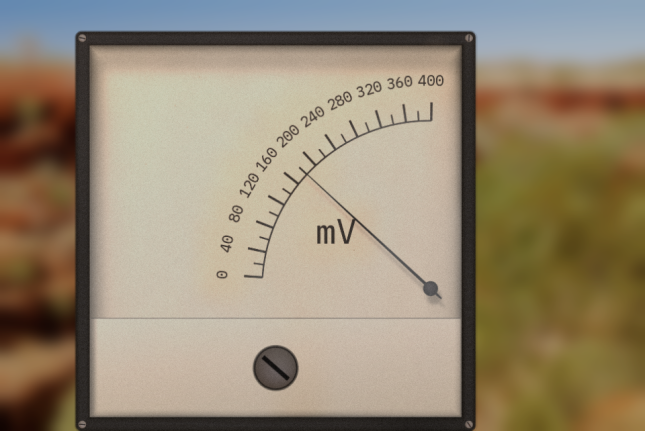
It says 180 mV
